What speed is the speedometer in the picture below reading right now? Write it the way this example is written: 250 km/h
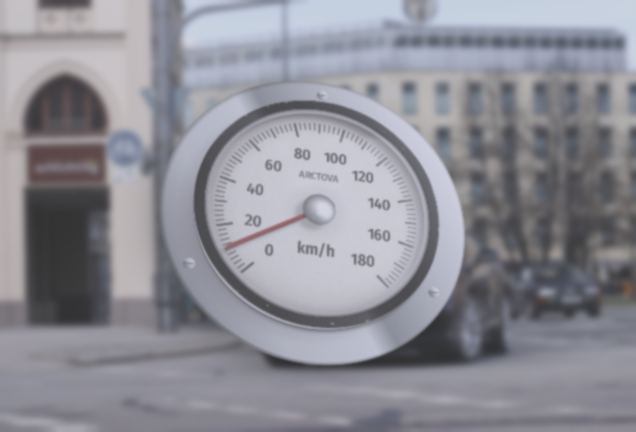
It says 10 km/h
